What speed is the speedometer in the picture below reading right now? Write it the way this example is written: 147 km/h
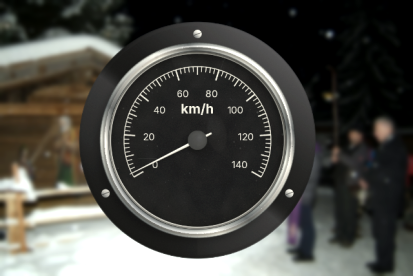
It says 2 km/h
